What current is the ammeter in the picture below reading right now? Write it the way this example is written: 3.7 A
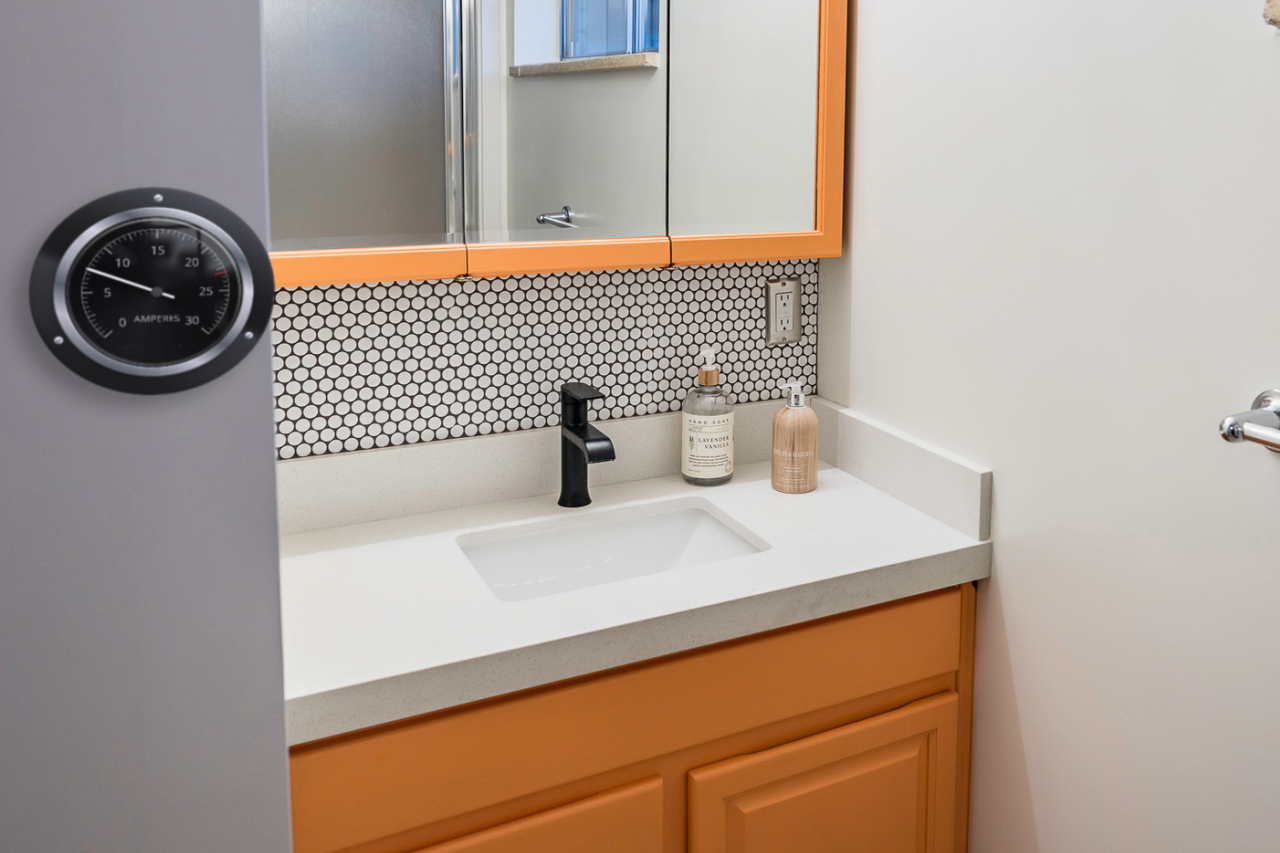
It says 7.5 A
